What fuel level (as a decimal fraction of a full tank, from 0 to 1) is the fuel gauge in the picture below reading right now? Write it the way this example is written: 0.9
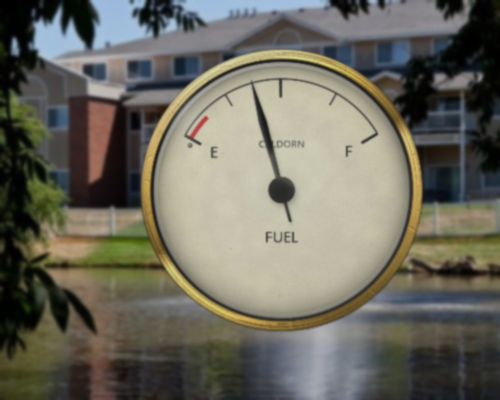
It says 0.375
